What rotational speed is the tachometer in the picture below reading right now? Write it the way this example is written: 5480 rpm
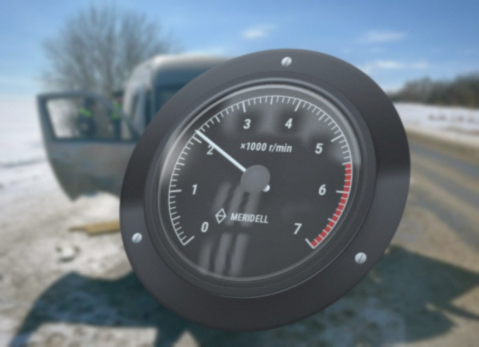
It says 2100 rpm
